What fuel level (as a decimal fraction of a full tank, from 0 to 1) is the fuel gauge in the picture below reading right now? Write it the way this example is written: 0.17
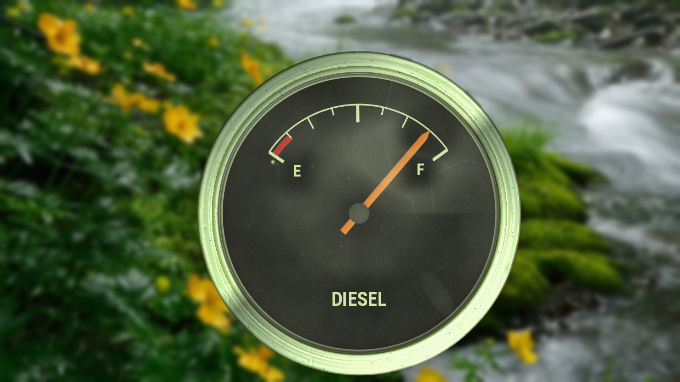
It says 0.875
